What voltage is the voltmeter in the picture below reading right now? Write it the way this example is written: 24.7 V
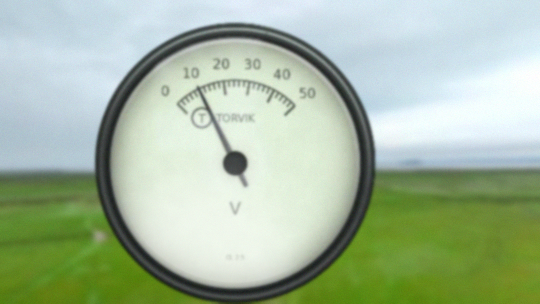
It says 10 V
